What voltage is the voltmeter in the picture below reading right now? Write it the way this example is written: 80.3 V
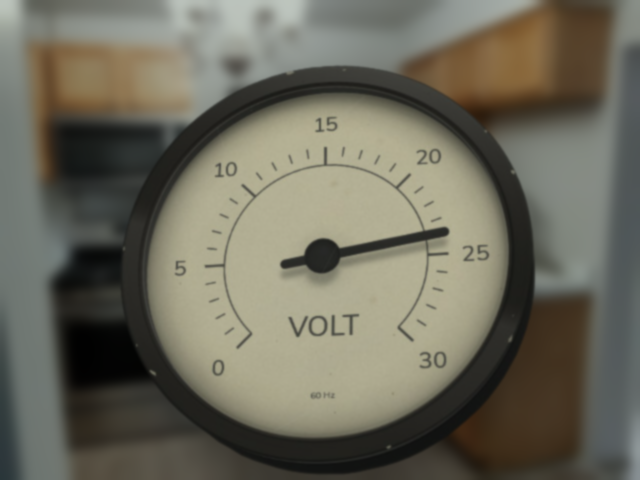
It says 24 V
